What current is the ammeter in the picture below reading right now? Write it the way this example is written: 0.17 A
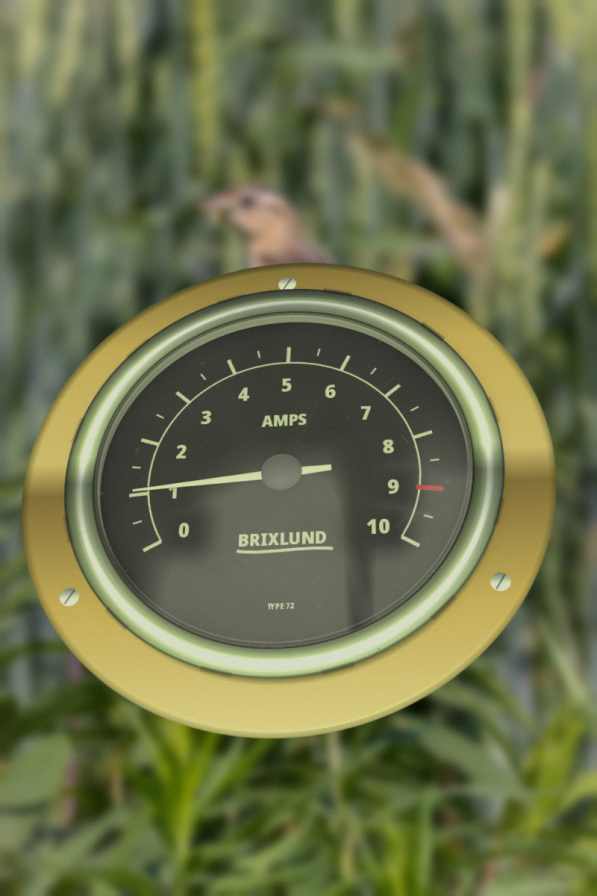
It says 1 A
